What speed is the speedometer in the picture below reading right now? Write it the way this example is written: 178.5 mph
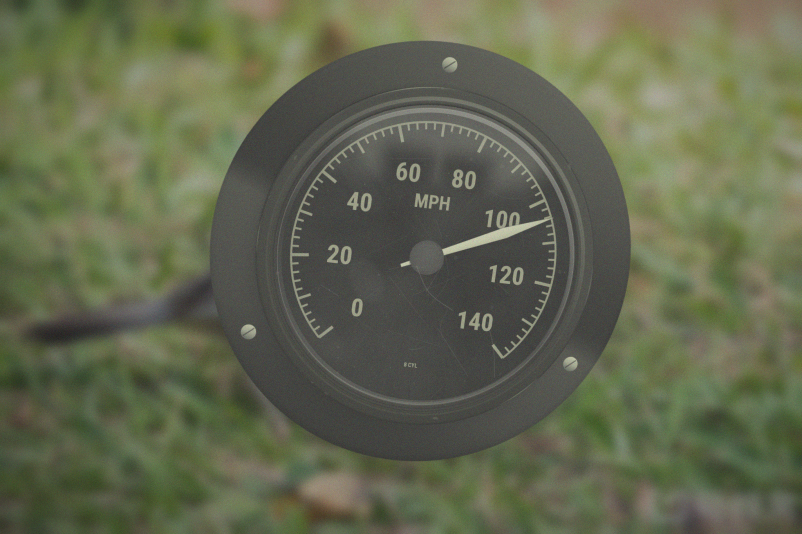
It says 104 mph
